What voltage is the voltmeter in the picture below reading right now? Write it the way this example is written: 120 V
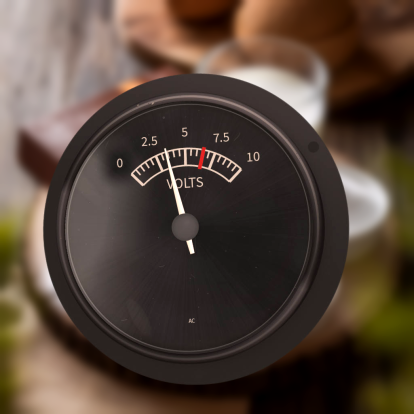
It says 3.5 V
